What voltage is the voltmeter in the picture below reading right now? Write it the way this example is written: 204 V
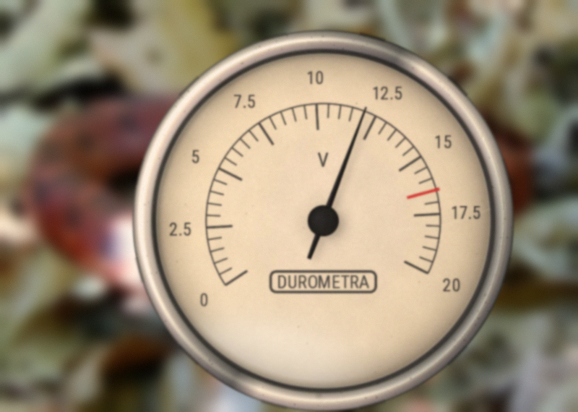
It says 12 V
